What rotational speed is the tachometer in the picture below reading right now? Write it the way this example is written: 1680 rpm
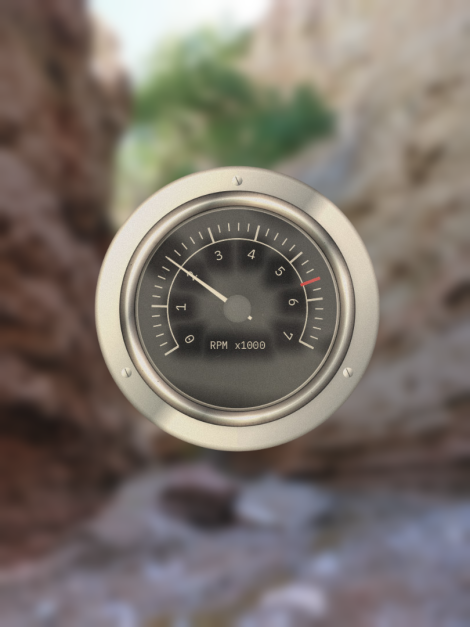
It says 2000 rpm
